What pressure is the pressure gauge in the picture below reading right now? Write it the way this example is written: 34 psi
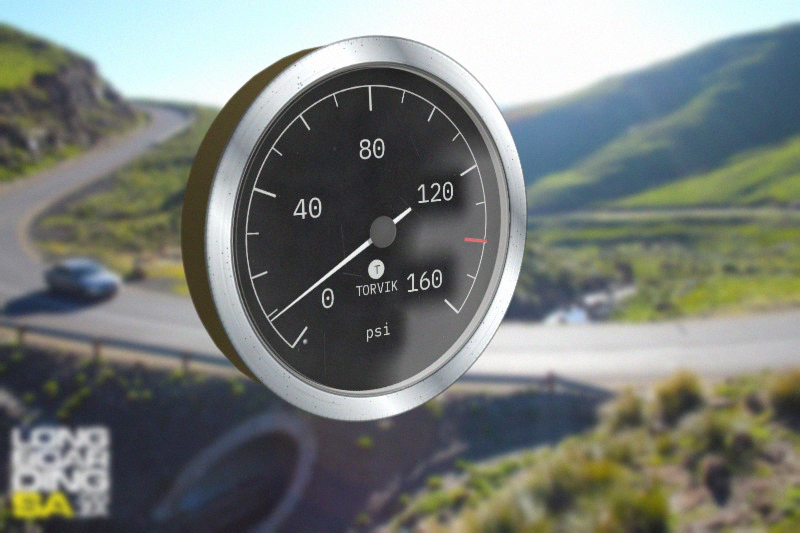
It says 10 psi
